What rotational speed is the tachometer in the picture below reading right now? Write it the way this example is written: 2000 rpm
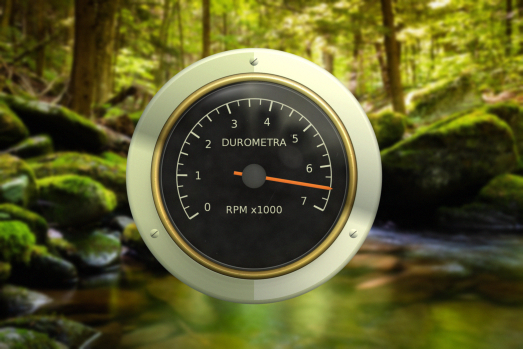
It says 6500 rpm
